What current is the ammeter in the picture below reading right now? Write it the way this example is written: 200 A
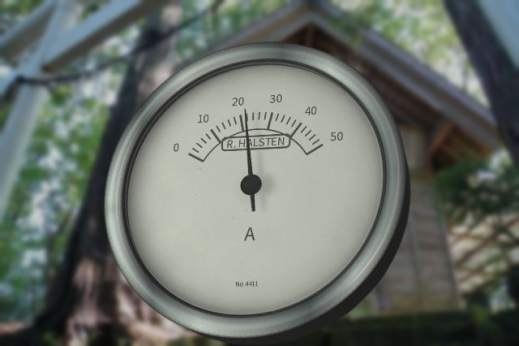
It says 22 A
